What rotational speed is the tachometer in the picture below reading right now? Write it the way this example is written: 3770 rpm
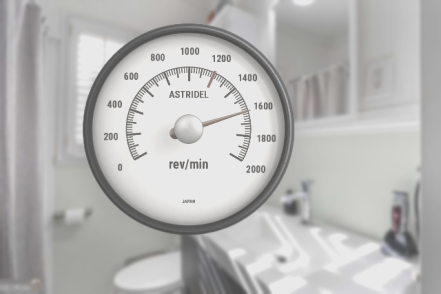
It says 1600 rpm
